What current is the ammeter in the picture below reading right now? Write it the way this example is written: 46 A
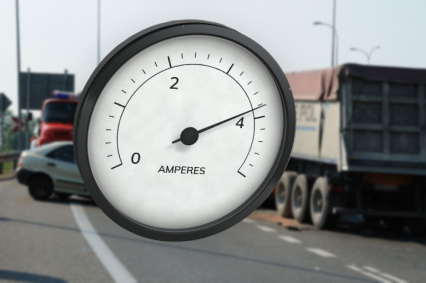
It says 3.8 A
